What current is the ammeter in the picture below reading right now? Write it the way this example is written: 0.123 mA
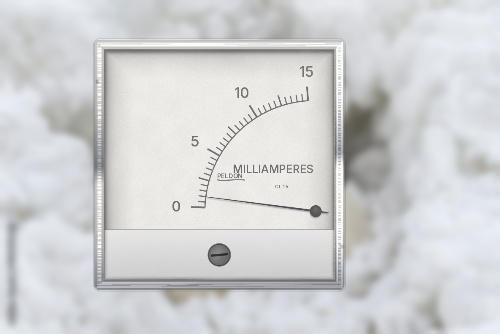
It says 1 mA
